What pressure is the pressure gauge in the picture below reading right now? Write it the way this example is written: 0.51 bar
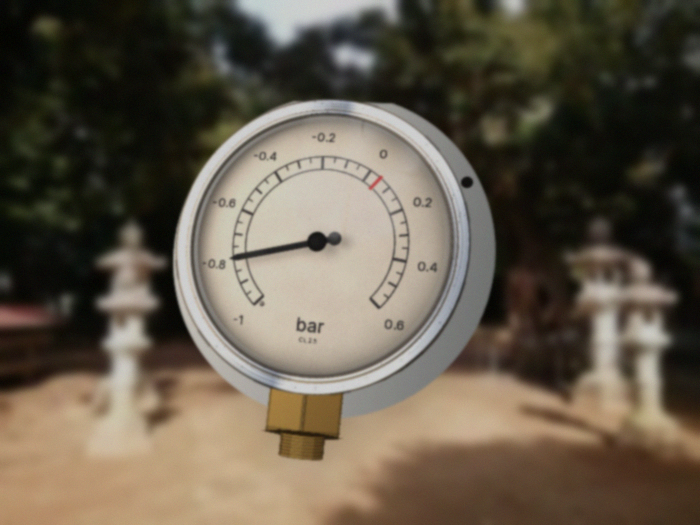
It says -0.8 bar
